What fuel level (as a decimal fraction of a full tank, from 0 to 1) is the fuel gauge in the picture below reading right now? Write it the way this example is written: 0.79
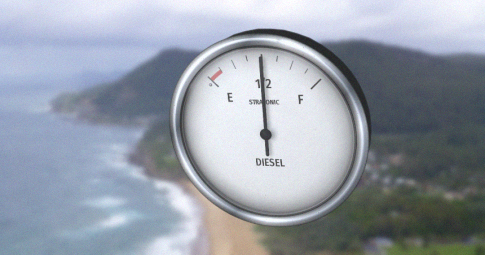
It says 0.5
